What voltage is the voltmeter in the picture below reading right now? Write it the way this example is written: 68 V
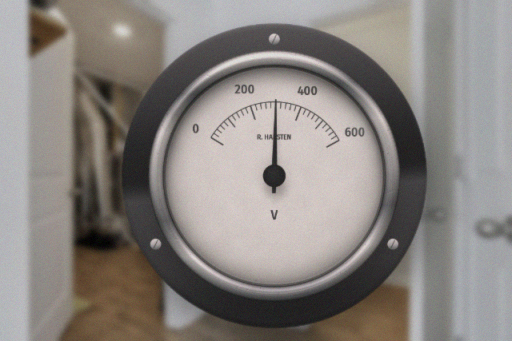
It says 300 V
